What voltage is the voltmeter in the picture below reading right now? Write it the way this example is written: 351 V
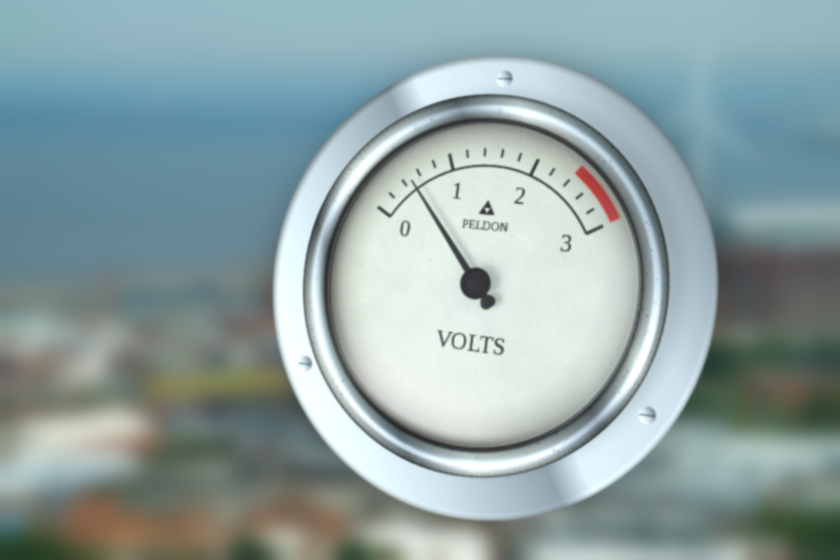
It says 0.5 V
